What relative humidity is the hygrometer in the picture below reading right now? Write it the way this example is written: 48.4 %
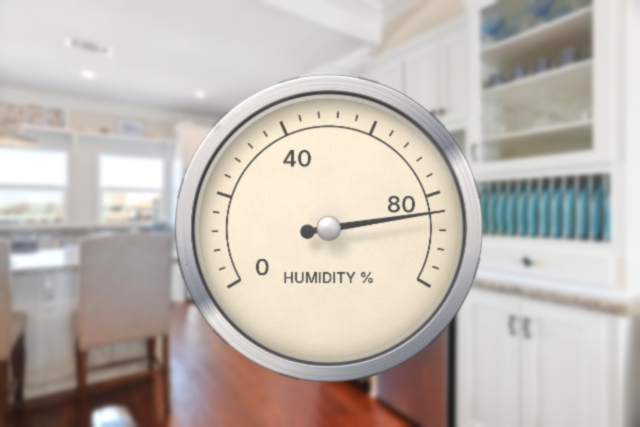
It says 84 %
